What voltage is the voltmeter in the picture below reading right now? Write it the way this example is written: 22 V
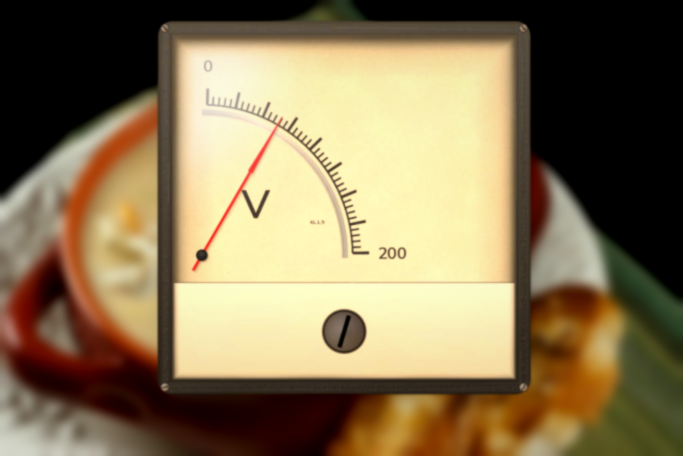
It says 65 V
